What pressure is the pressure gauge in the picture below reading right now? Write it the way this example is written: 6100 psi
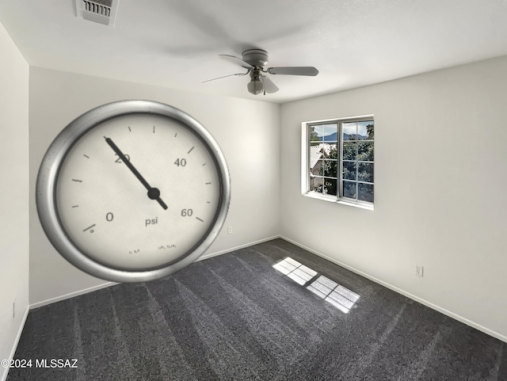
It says 20 psi
